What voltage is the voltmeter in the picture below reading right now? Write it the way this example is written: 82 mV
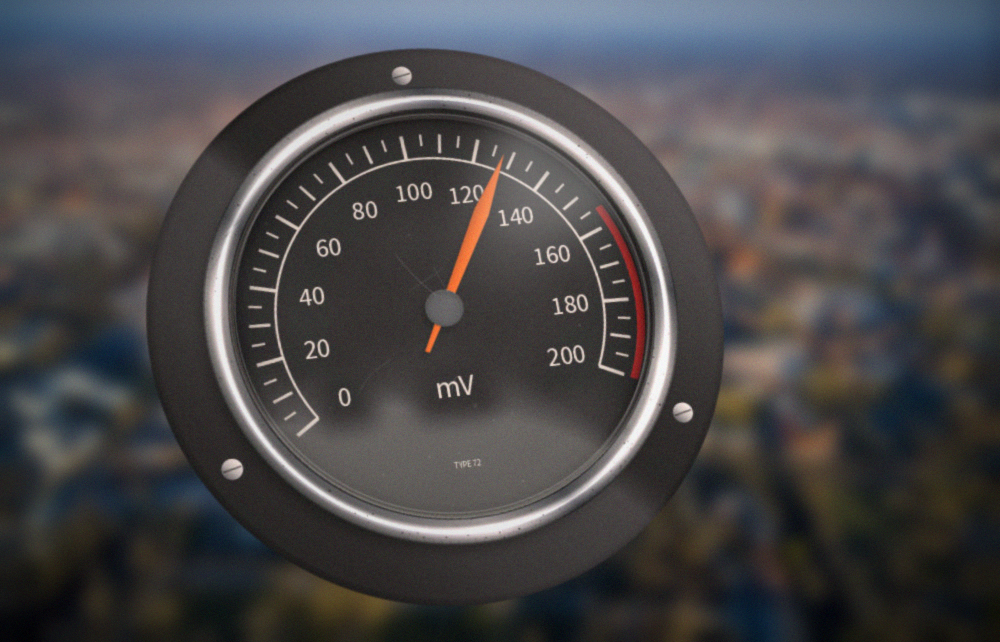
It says 127.5 mV
